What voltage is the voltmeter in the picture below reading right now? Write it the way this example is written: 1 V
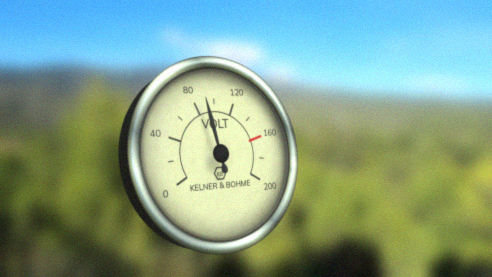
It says 90 V
